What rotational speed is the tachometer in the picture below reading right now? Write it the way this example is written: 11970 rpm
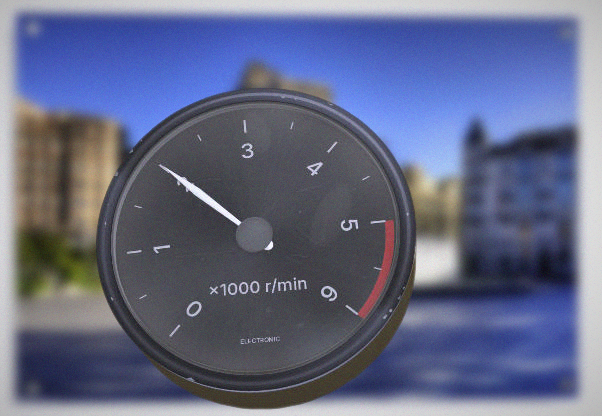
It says 2000 rpm
